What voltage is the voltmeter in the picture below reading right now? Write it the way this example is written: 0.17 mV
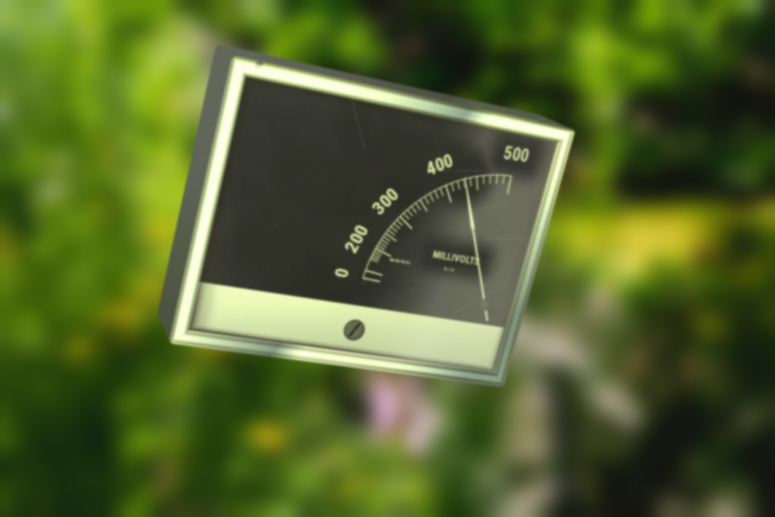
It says 430 mV
